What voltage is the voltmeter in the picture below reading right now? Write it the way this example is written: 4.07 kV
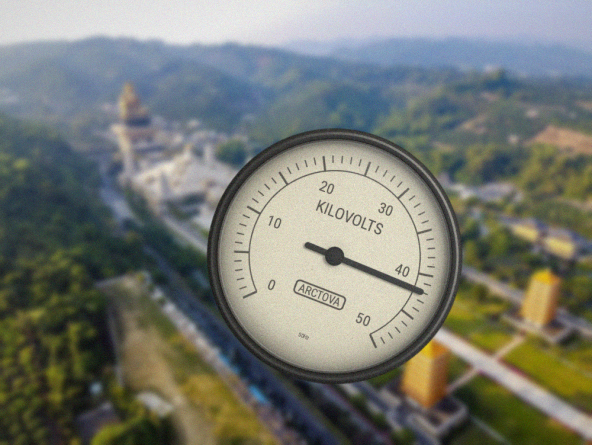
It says 42 kV
